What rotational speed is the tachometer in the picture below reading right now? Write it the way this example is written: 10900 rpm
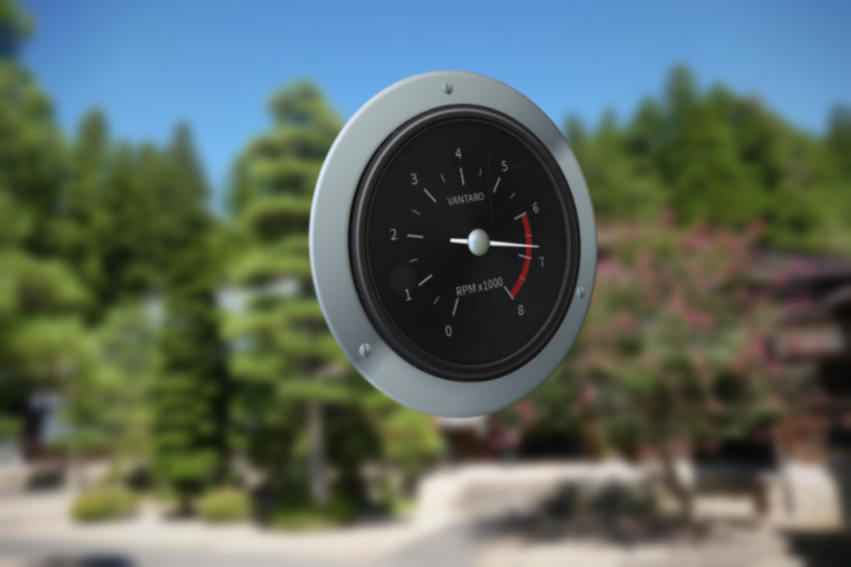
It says 6750 rpm
